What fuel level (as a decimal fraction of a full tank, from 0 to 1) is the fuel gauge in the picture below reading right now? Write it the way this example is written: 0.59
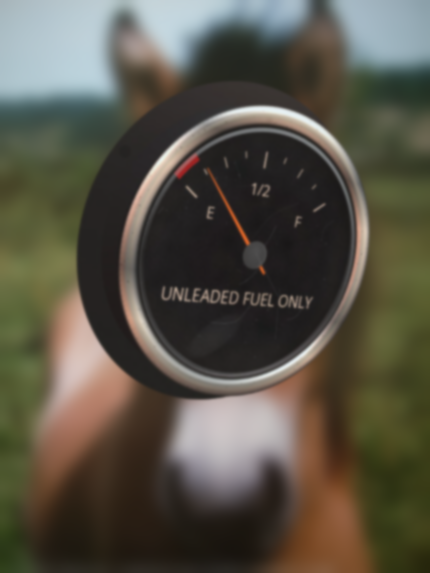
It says 0.125
